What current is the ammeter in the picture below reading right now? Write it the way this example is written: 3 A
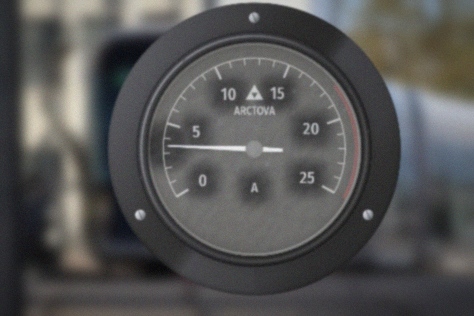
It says 3.5 A
